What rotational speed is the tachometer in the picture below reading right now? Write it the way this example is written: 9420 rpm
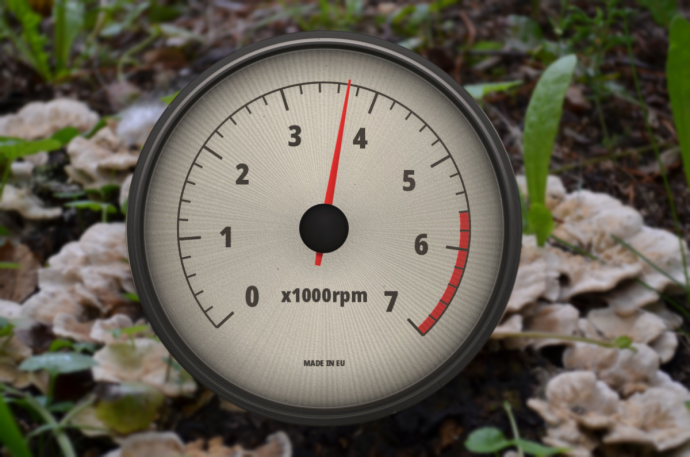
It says 3700 rpm
